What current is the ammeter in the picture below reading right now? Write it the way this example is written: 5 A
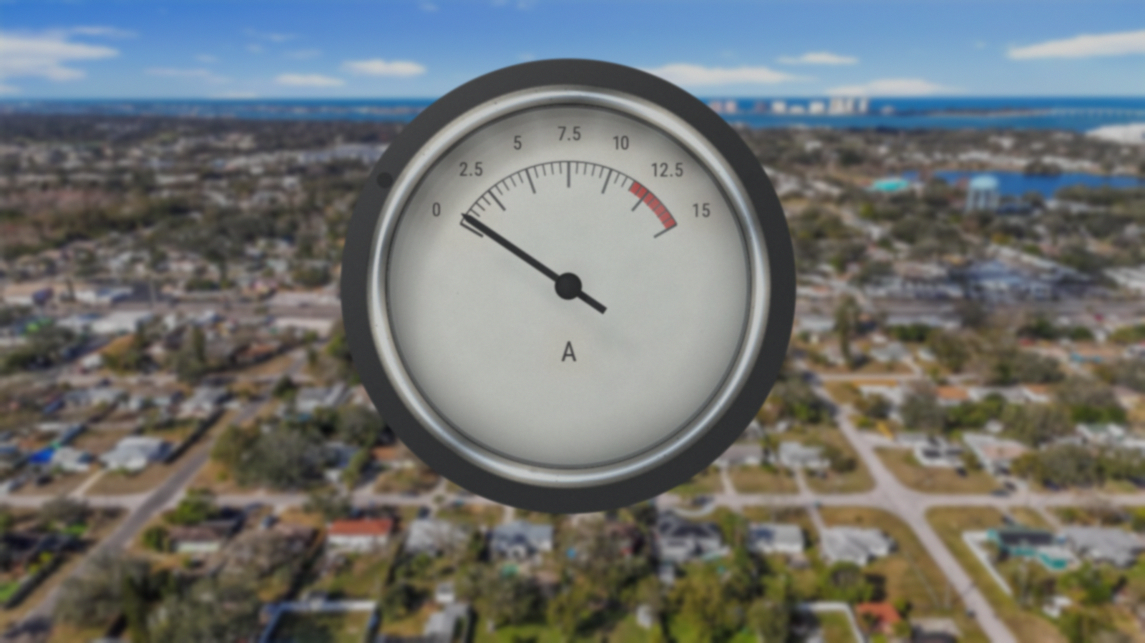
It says 0.5 A
